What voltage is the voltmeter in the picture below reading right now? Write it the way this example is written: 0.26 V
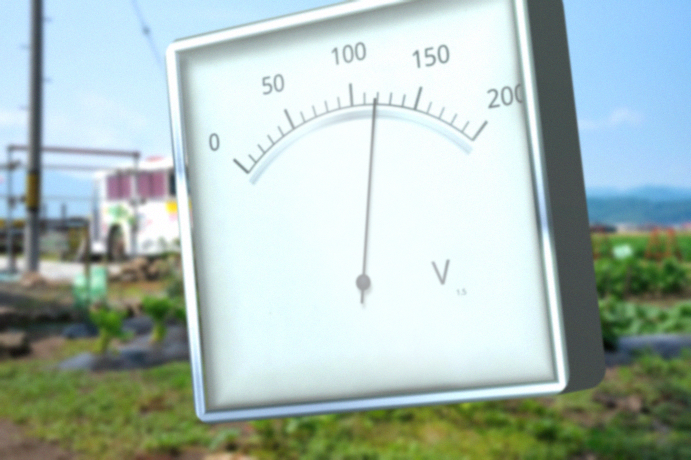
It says 120 V
